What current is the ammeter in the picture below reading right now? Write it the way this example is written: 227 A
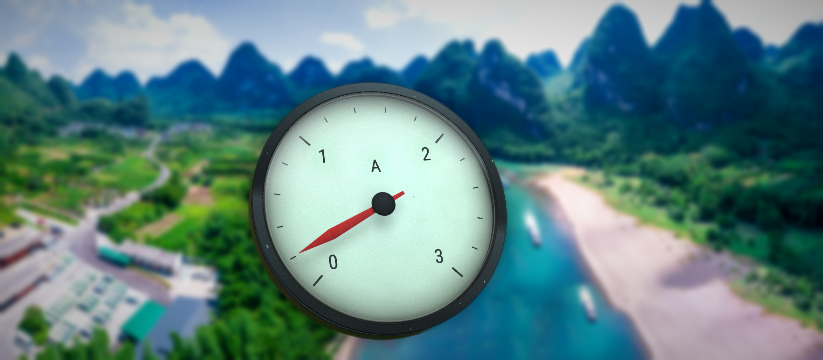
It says 0.2 A
